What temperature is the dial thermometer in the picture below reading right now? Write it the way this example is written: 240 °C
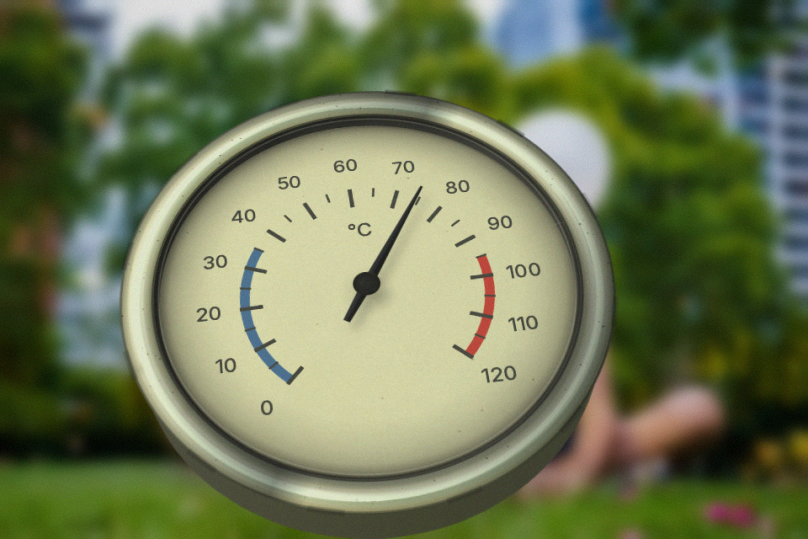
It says 75 °C
